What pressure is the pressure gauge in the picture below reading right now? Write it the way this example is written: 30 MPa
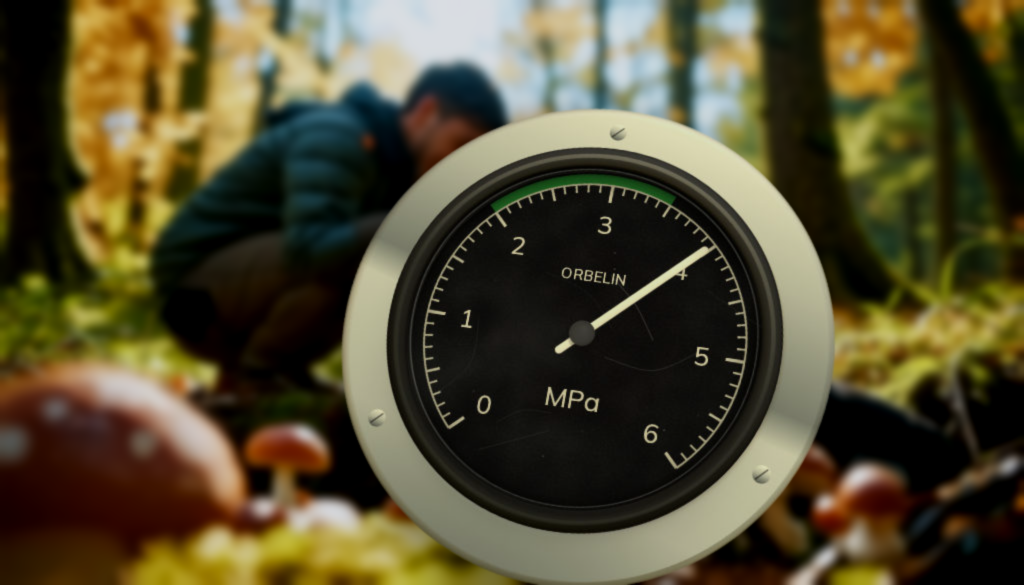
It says 4 MPa
